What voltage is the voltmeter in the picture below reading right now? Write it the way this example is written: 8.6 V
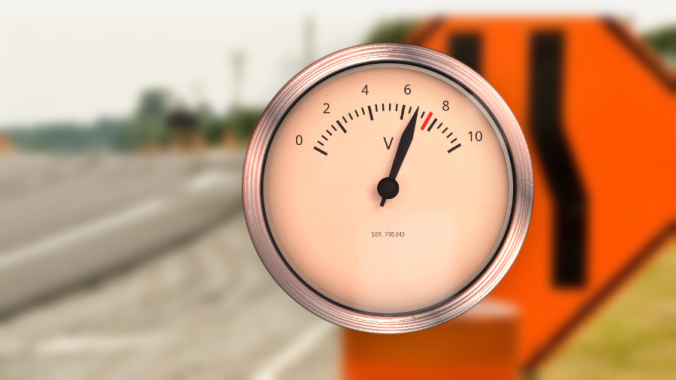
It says 6.8 V
